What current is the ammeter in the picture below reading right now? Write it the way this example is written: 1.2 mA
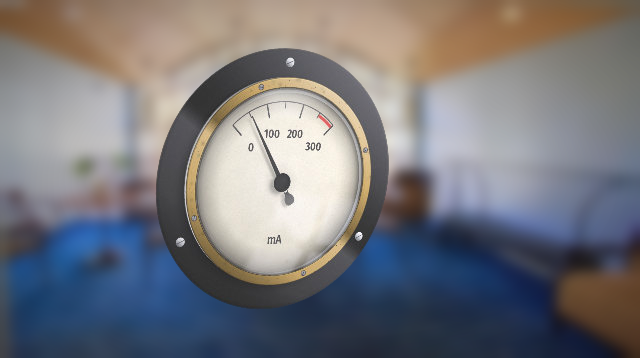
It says 50 mA
